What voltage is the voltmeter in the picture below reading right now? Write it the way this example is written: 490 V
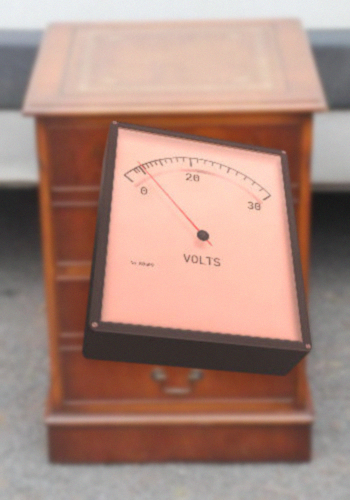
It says 10 V
